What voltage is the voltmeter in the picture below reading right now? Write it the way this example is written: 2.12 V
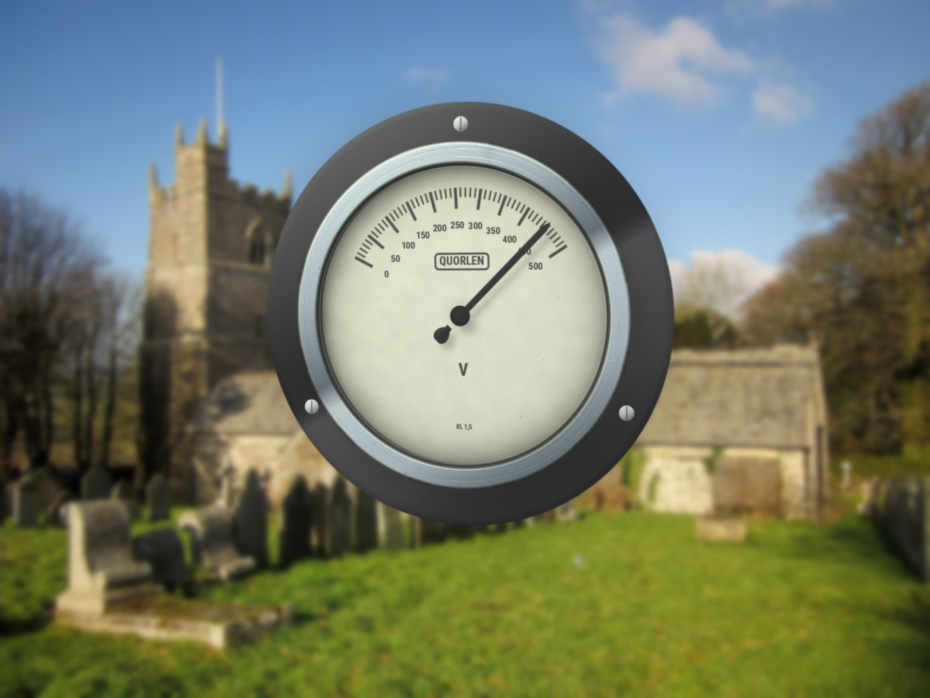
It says 450 V
